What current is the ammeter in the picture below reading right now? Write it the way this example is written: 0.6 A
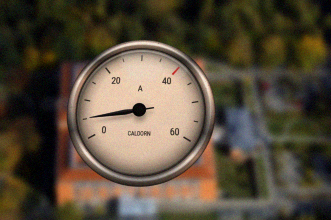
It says 5 A
